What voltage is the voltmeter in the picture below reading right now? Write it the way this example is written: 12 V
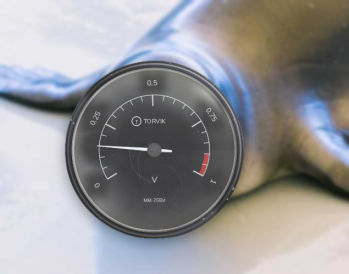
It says 0.15 V
